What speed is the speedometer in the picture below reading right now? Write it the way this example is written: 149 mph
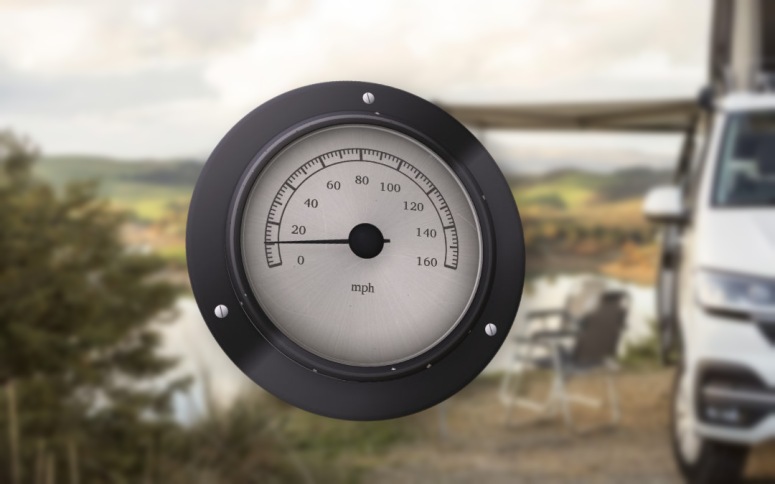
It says 10 mph
